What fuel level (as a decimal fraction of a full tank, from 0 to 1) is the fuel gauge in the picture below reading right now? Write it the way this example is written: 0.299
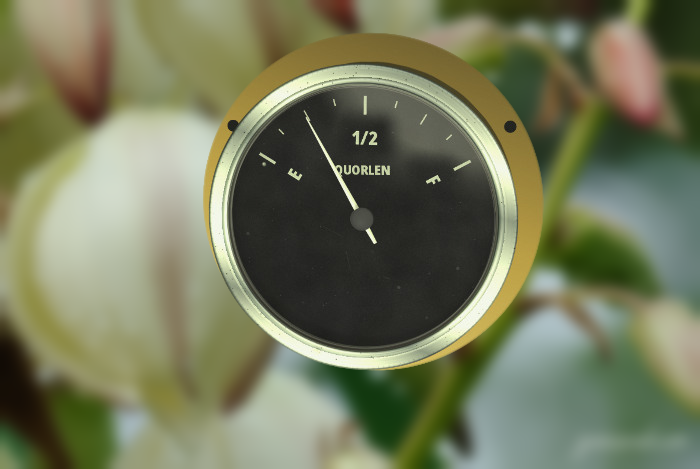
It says 0.25
